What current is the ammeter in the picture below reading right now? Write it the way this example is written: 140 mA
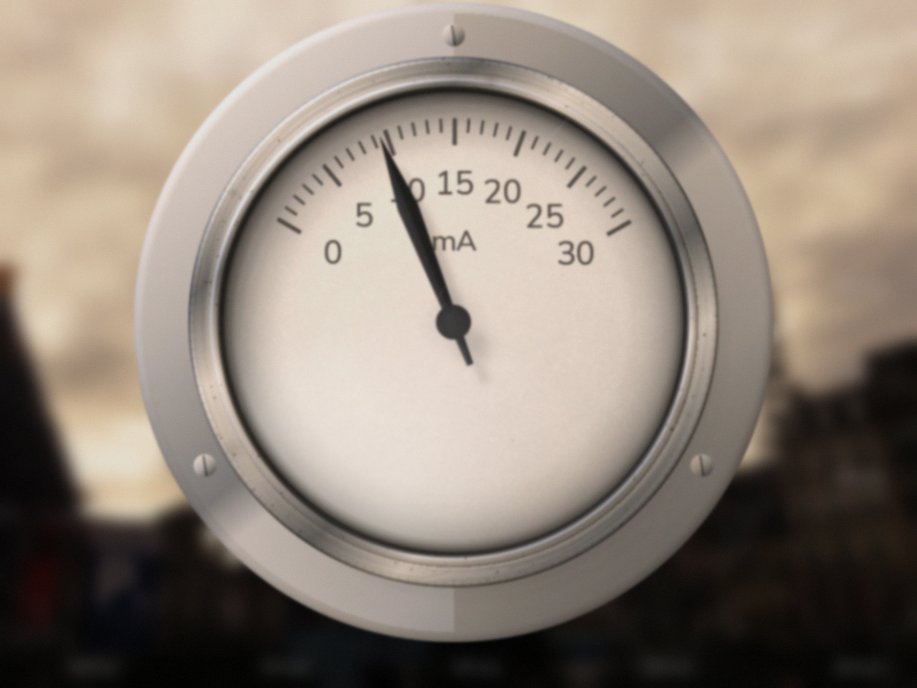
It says 9.5 mA
